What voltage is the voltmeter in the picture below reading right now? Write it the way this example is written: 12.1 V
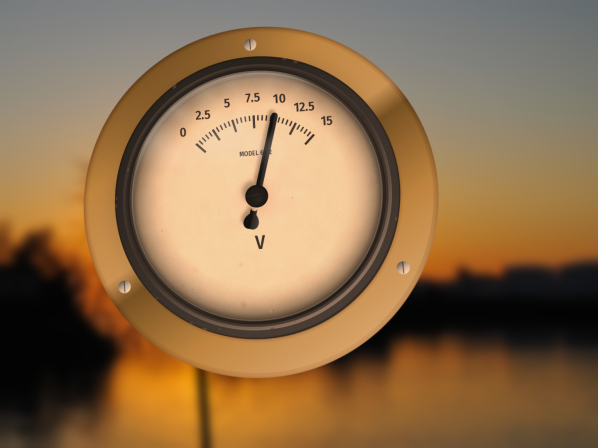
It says 10 V
